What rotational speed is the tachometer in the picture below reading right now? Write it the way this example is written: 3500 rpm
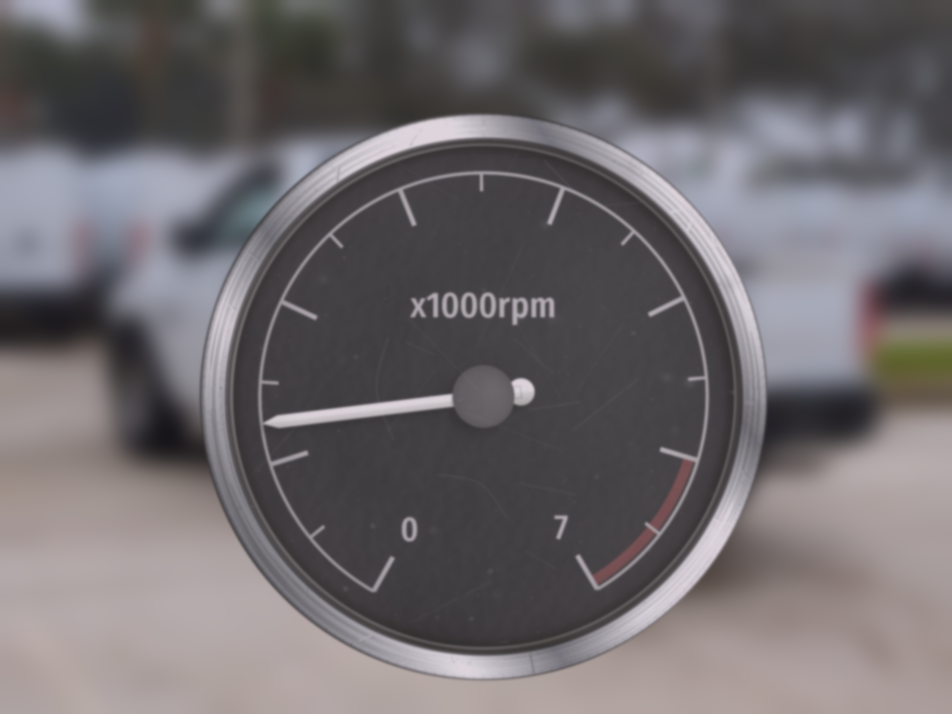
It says 1250 rpm
